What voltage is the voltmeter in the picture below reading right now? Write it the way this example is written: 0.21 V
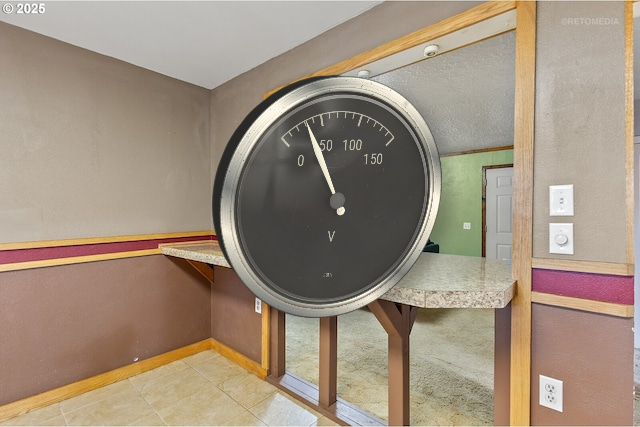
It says 30 V
